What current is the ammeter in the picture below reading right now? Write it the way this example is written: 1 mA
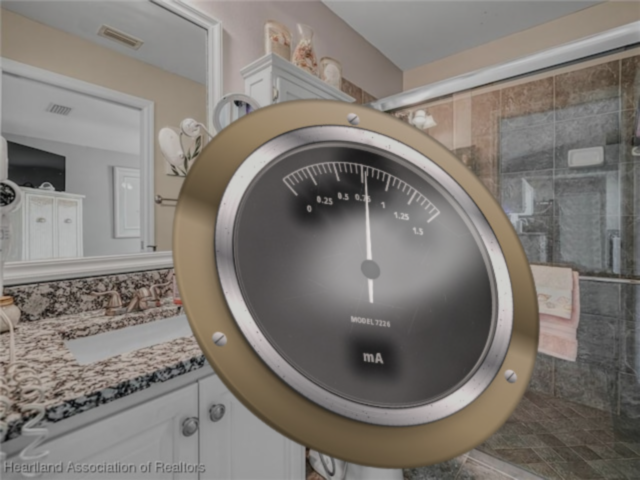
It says 0.75 mA
